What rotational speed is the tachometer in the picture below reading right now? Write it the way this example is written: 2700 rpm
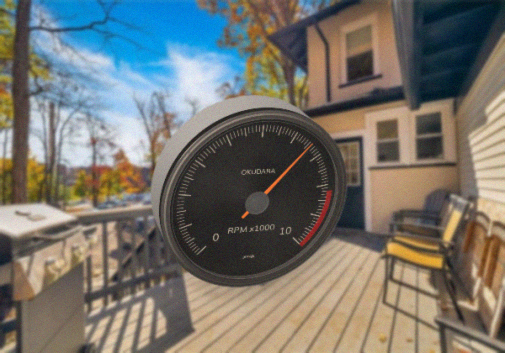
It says 6500 rpm
